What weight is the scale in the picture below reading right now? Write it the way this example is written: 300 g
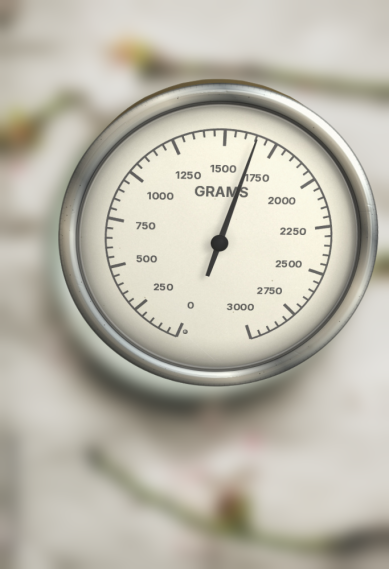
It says 1650 g
